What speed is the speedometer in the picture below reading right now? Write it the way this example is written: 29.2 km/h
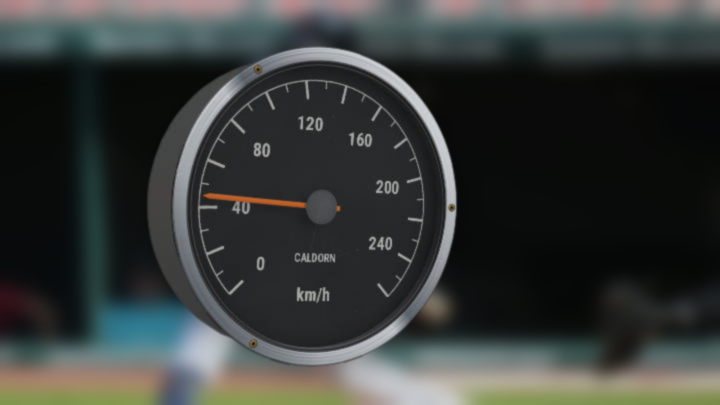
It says 45 km/h
